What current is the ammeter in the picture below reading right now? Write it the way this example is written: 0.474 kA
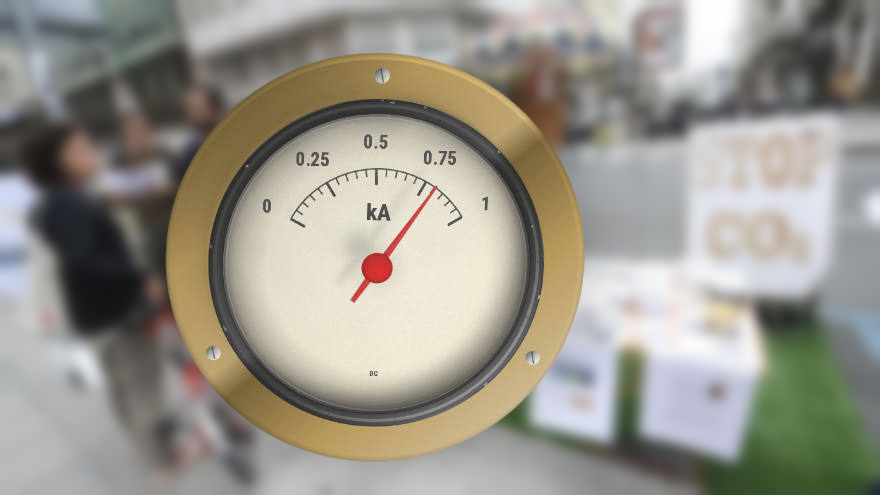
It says 0.8 kA
